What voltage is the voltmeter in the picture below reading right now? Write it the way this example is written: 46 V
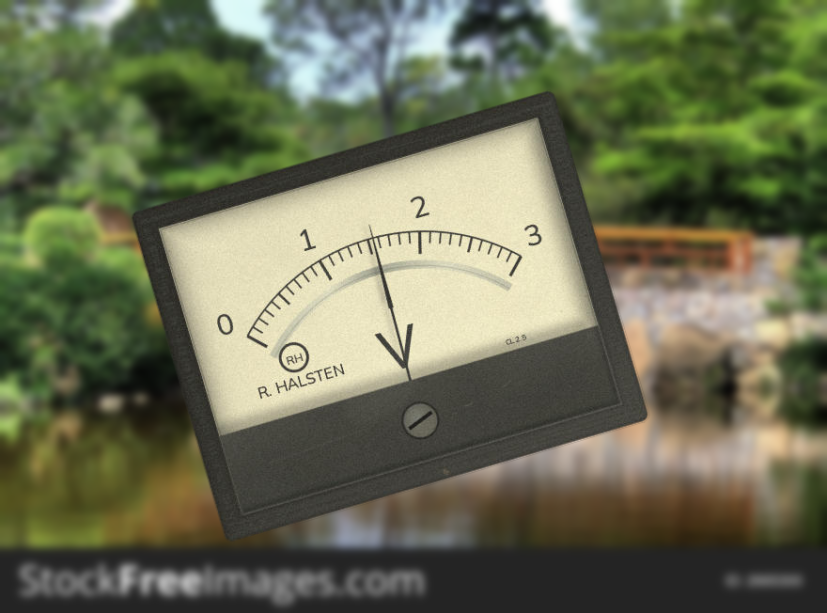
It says 1.55 V
